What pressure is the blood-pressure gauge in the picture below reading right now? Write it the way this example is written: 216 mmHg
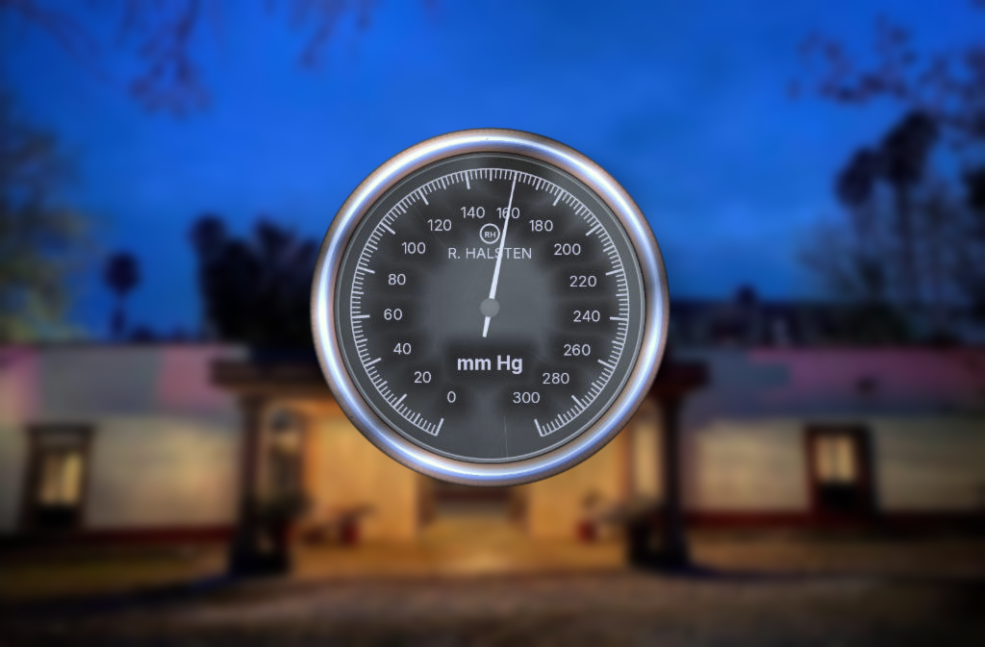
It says 160 mmHg
